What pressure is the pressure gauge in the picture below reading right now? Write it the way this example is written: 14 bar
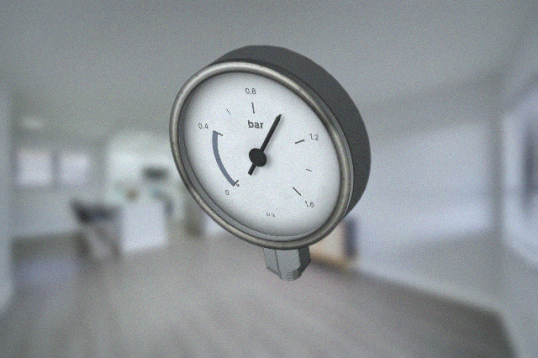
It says 1 bar
